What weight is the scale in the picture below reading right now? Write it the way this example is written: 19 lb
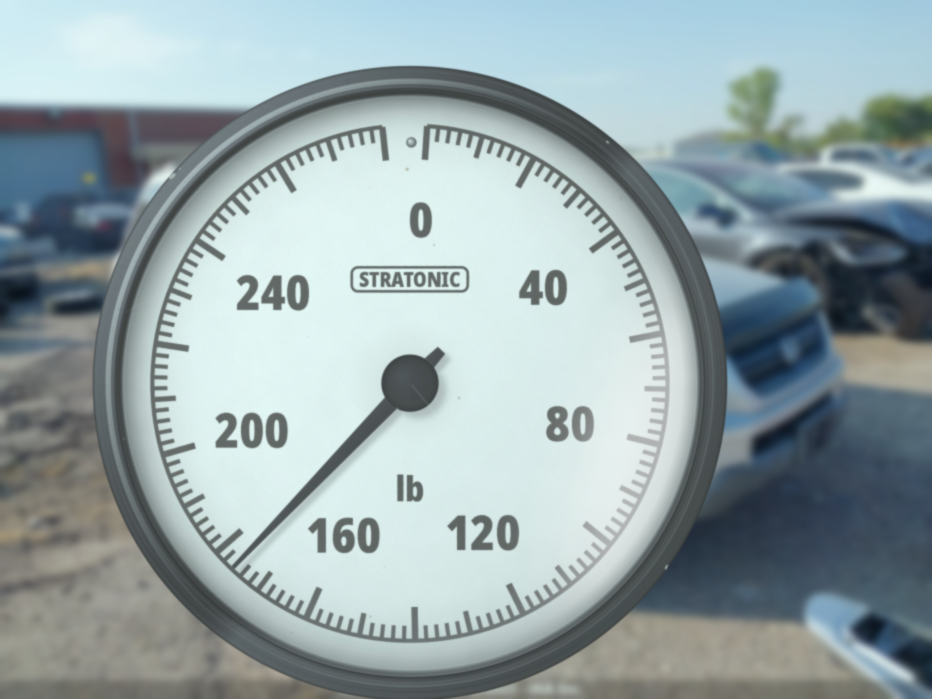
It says 176 lb
